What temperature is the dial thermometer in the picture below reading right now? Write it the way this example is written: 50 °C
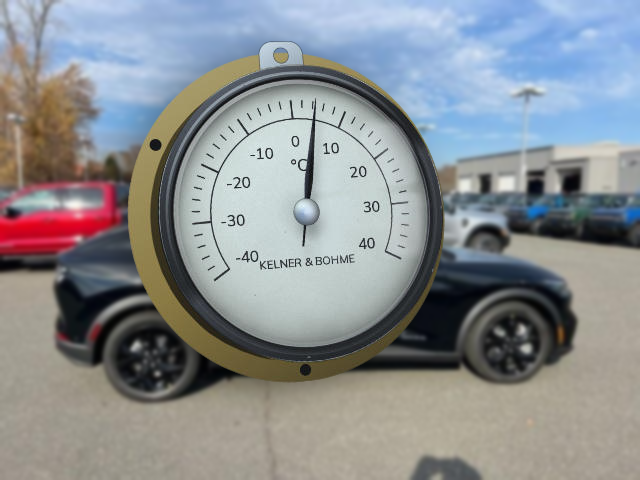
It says 4 °C
